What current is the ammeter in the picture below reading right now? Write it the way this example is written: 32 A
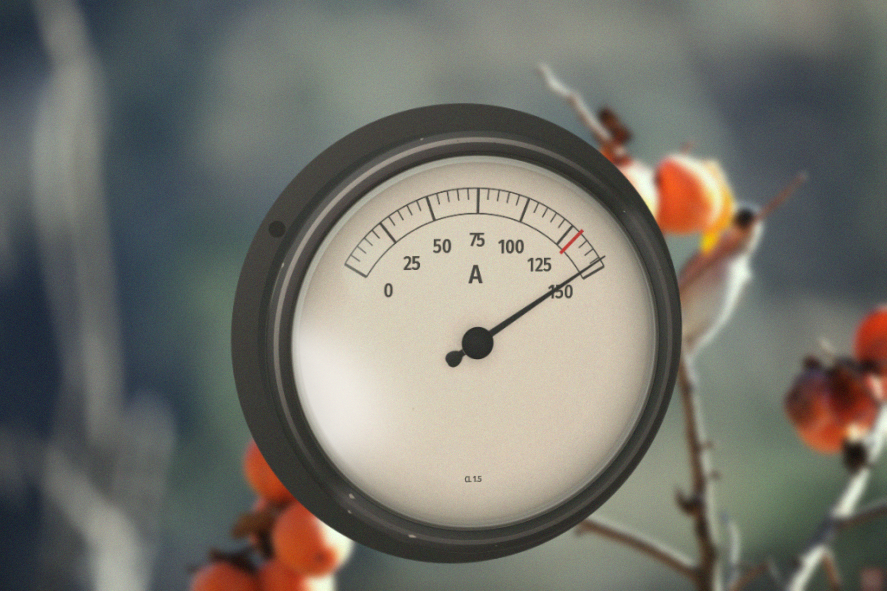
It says 145 A
